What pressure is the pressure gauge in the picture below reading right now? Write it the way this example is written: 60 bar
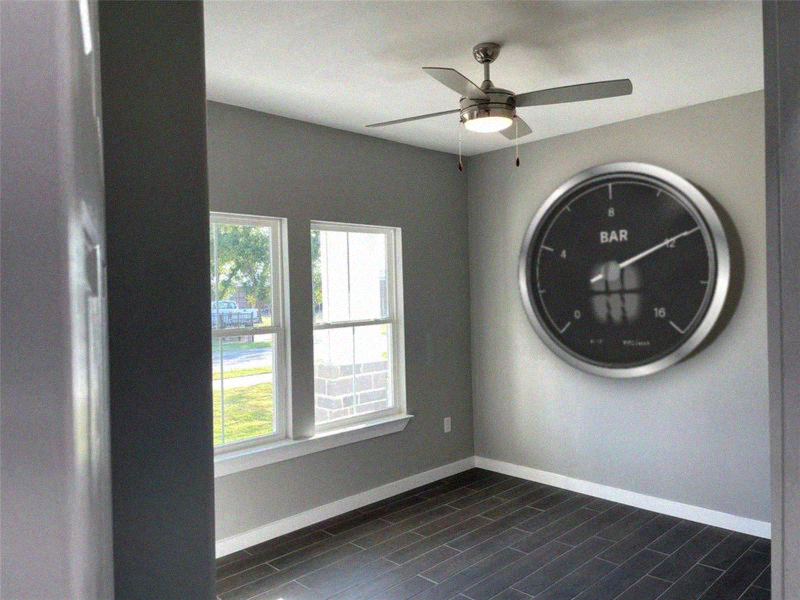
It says 12 bar
